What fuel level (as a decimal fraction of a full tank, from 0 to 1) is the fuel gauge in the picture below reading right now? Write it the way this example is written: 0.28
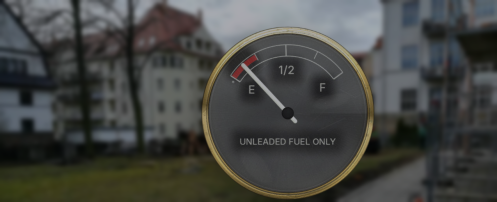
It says 0.125
